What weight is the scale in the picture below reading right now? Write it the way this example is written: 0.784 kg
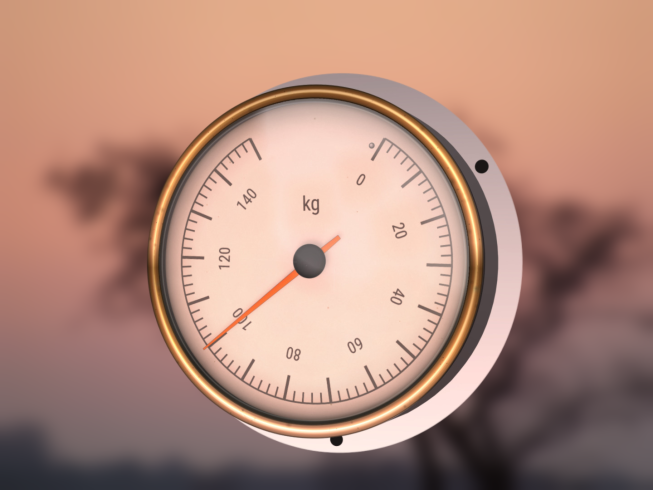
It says 100 kg
